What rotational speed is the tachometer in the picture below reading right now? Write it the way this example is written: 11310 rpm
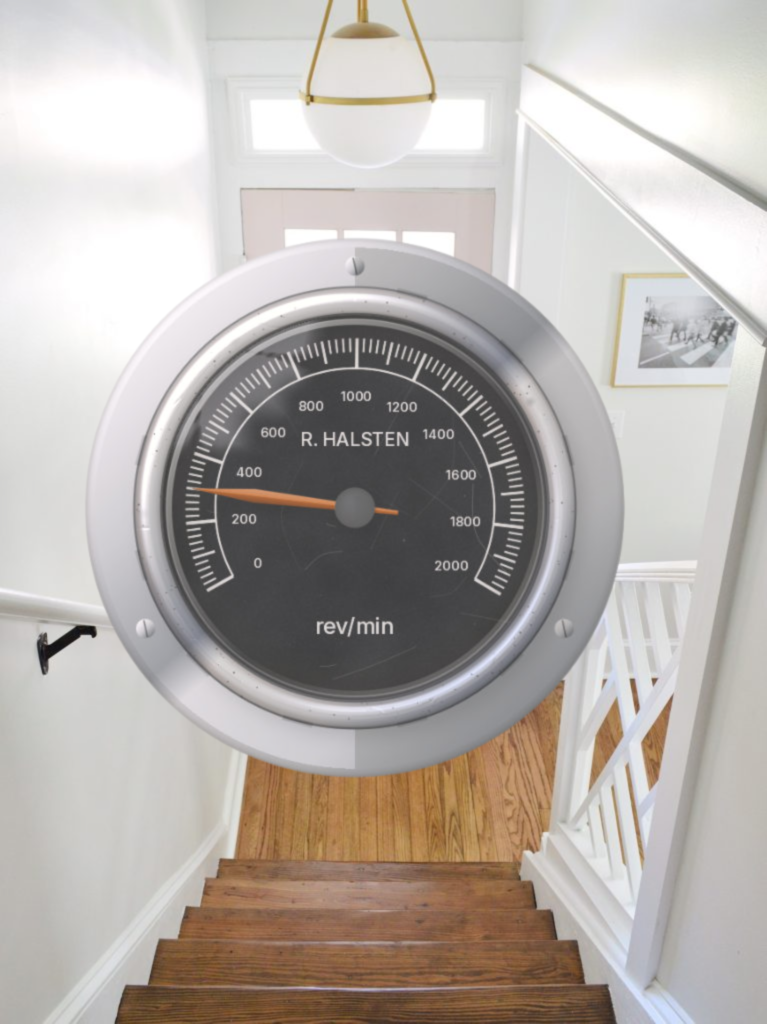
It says 300 rpm
